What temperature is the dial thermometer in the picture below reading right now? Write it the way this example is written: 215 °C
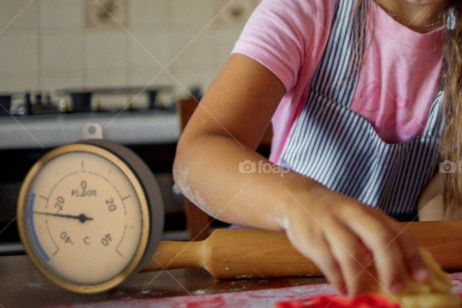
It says -25 °C
